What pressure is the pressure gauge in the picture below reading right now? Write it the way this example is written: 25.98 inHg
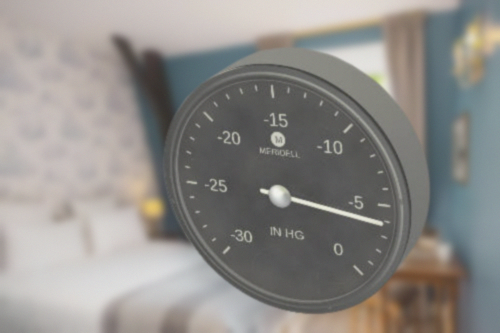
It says -4 inHg
